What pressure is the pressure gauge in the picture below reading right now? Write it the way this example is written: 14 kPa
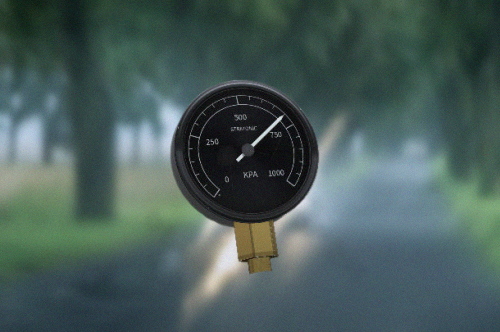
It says 700 kPa
